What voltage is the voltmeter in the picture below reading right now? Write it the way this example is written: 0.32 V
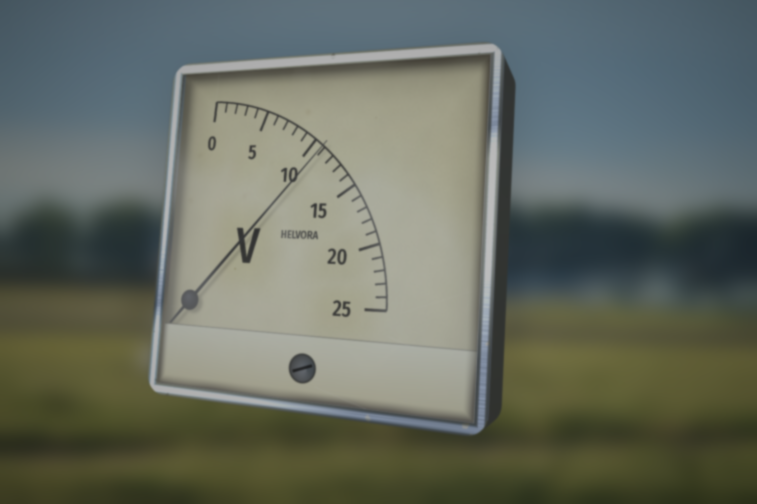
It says 11 V
